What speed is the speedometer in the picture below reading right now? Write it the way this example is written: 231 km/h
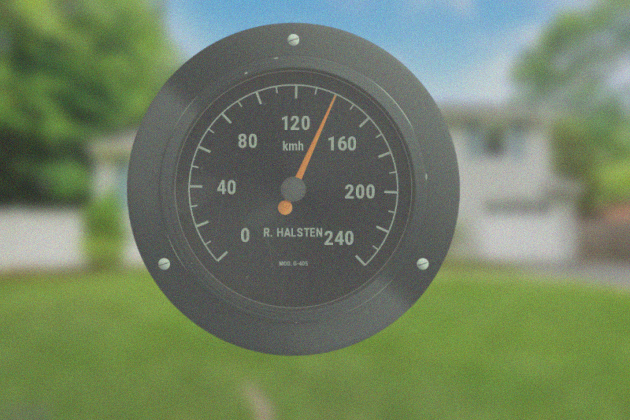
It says 140 km/h
